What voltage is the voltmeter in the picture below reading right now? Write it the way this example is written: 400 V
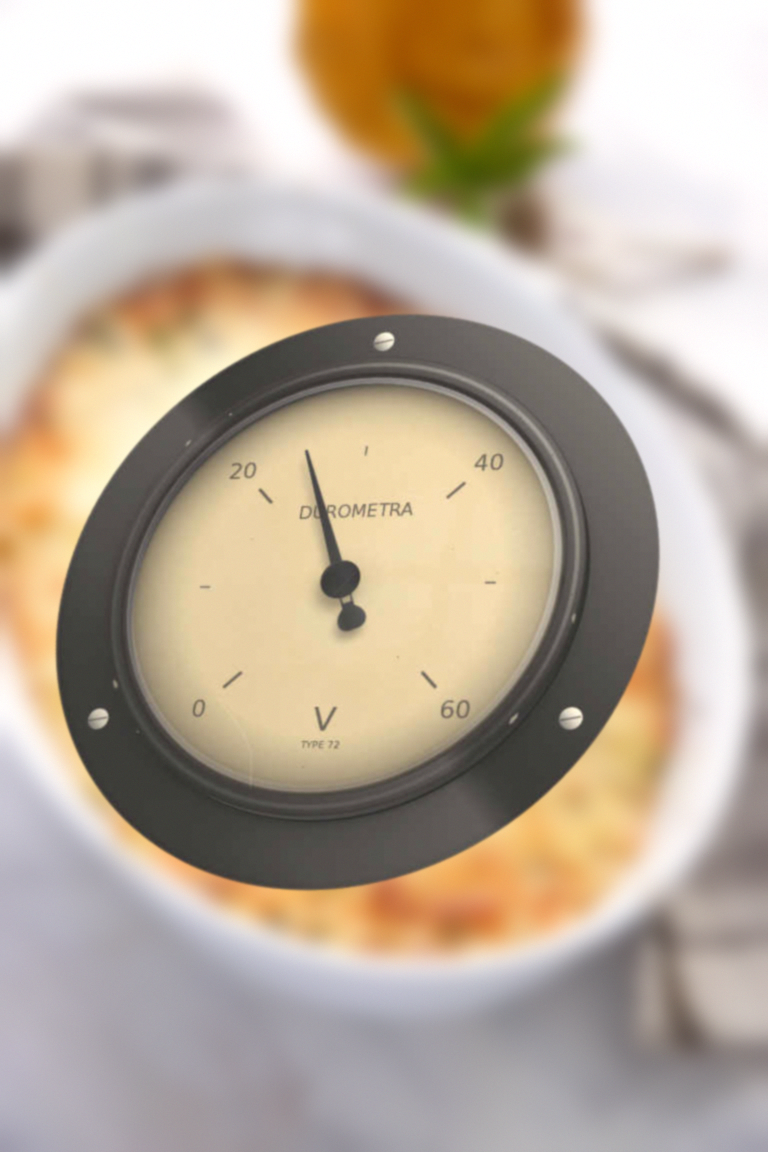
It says 25 V
